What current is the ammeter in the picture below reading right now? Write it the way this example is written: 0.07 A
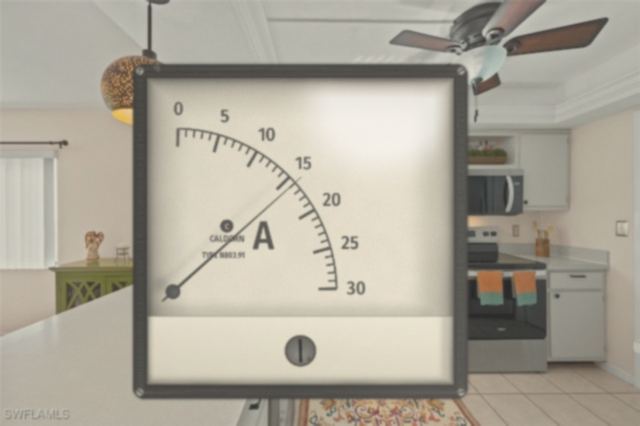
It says 16 A
